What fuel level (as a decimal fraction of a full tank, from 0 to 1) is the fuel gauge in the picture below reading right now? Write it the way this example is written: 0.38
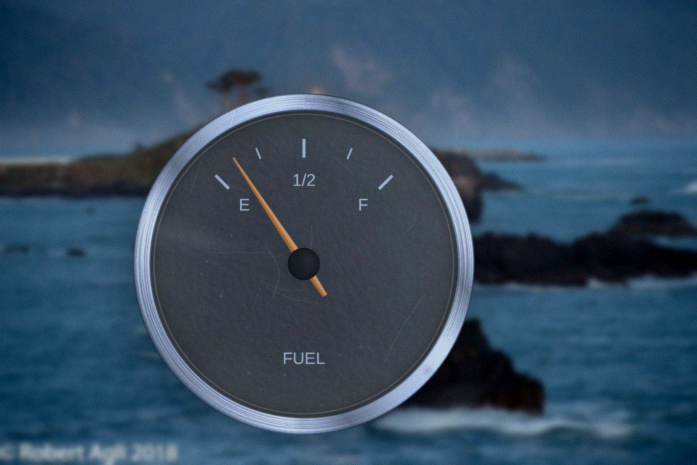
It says 0.125
